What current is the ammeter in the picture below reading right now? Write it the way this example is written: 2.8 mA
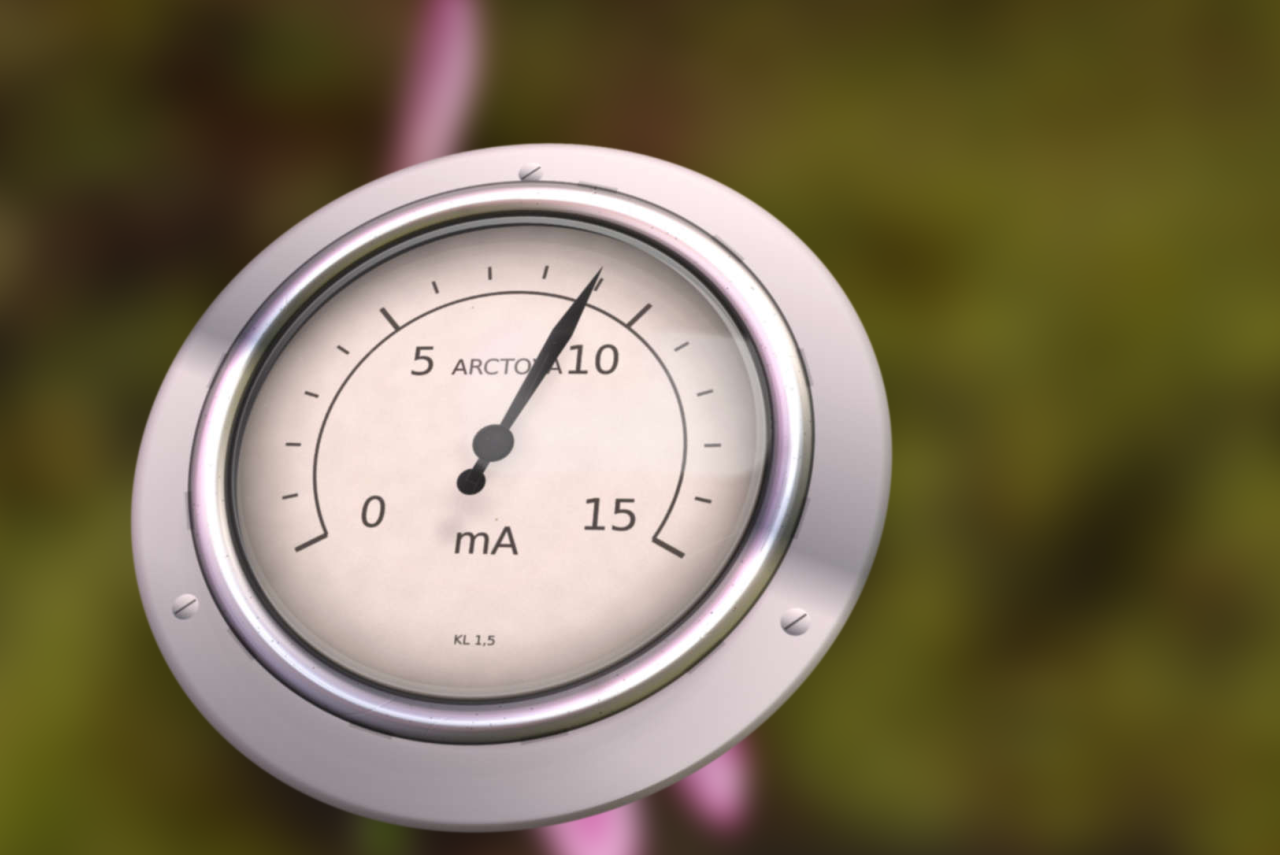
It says 9 mA
